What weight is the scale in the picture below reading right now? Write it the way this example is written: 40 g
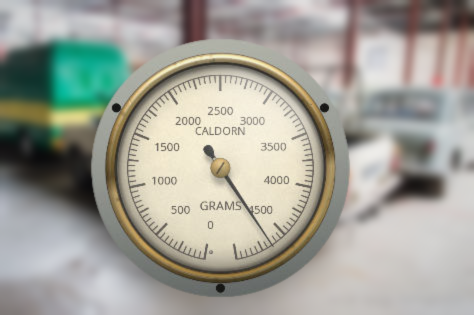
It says 4650 g
